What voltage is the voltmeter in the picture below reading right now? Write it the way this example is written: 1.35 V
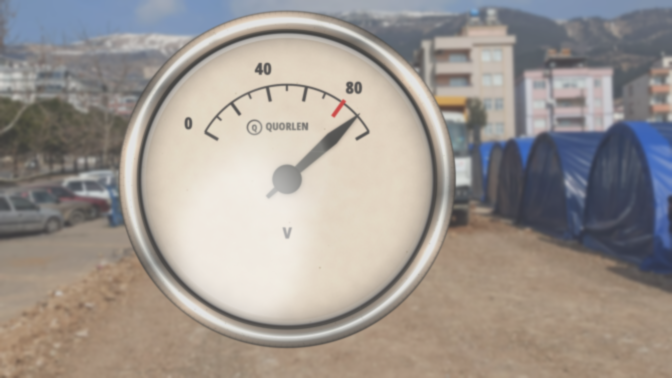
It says 90 V
